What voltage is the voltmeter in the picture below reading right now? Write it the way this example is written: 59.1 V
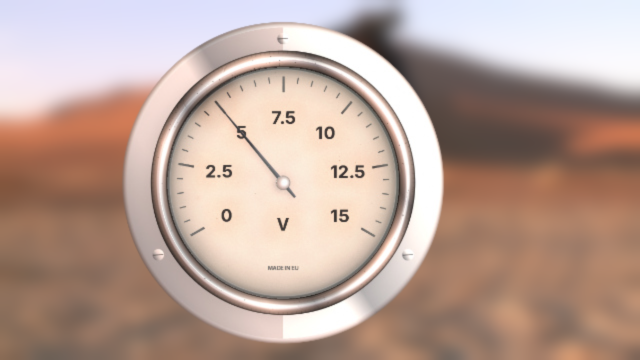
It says 5 V
